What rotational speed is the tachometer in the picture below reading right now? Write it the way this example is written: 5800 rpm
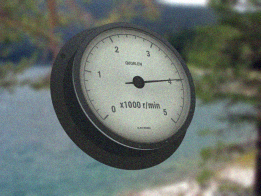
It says 4000 rpm
